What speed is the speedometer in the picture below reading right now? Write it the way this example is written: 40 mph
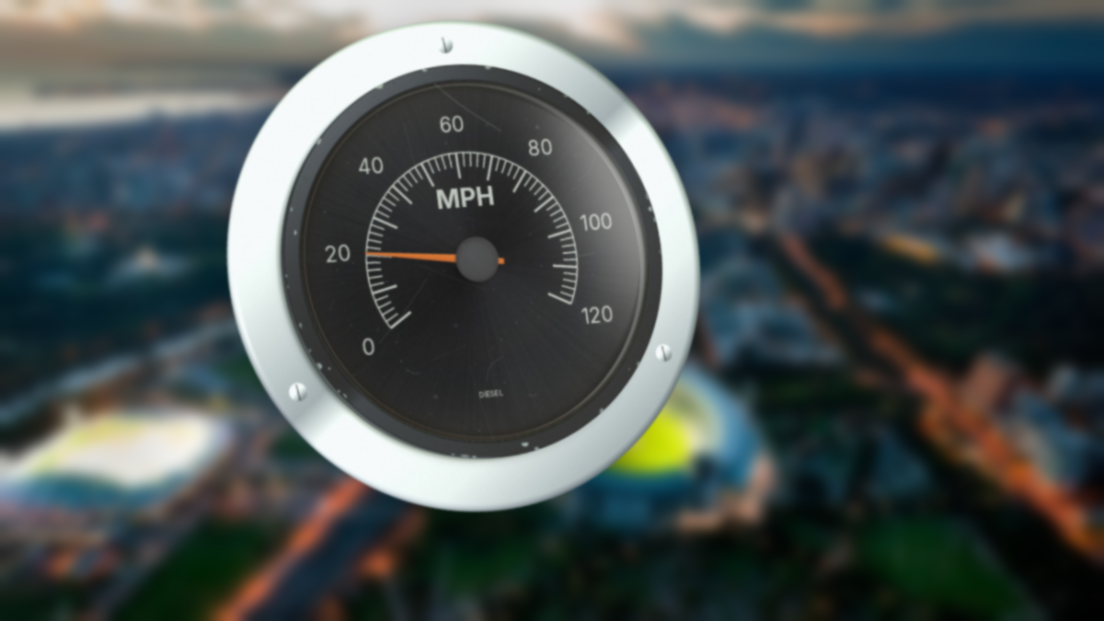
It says 20 mph
